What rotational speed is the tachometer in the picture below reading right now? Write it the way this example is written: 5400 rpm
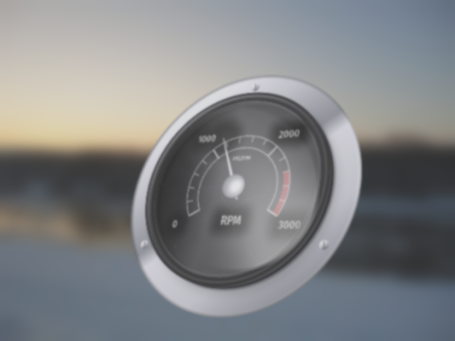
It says 1200 rpm
